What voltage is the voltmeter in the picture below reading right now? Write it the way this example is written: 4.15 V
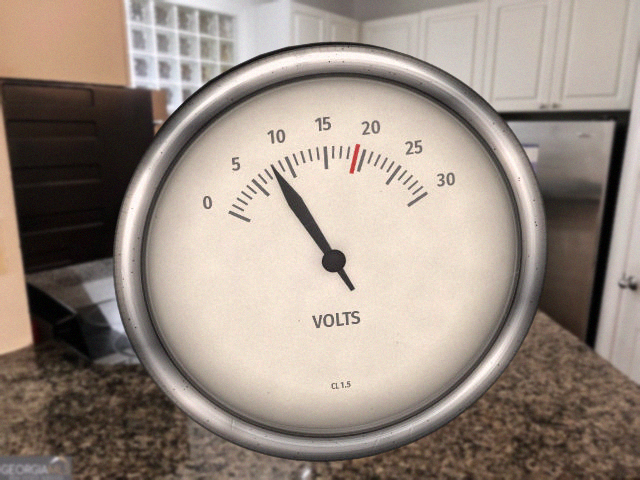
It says 8 V
